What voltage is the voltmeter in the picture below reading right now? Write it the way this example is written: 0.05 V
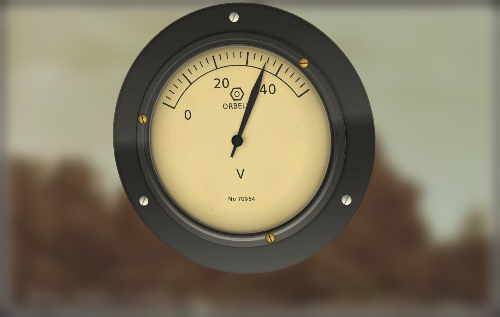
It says 36 V
